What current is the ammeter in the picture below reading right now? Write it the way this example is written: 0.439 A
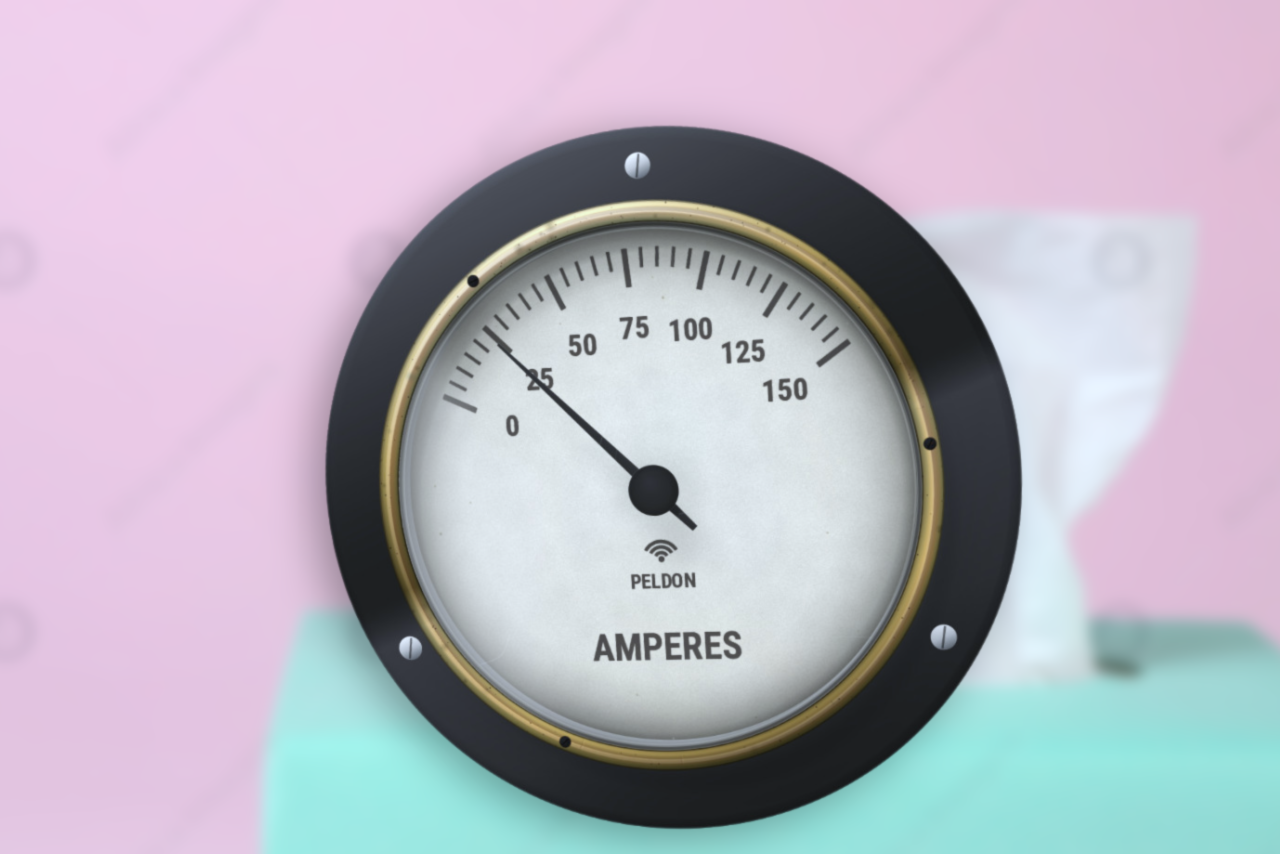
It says 25 A
